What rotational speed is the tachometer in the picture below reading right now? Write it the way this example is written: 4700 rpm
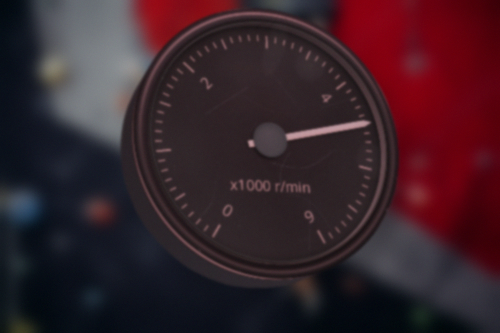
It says 4500 rpm
